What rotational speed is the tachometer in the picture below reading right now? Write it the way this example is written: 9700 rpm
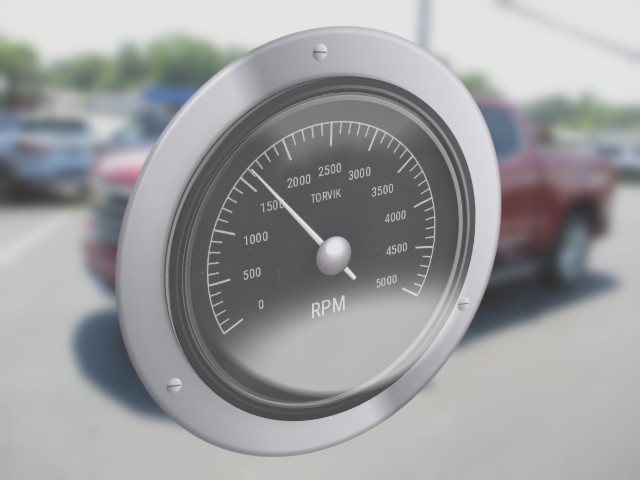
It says 1600 rpm
